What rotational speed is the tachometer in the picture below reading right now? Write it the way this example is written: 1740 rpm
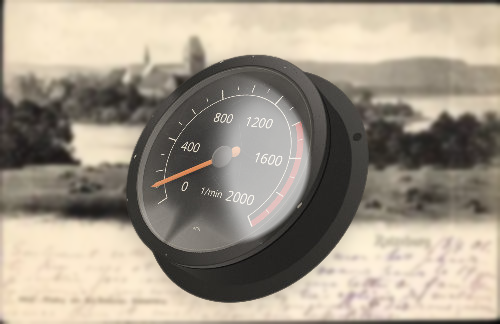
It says 100 rpm
